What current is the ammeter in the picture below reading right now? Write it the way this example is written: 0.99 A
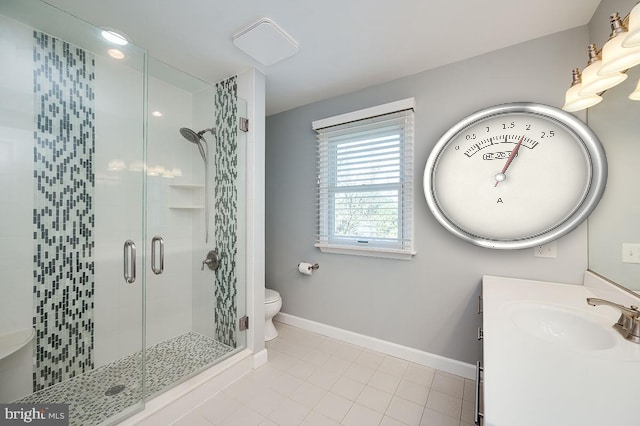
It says 2 A
